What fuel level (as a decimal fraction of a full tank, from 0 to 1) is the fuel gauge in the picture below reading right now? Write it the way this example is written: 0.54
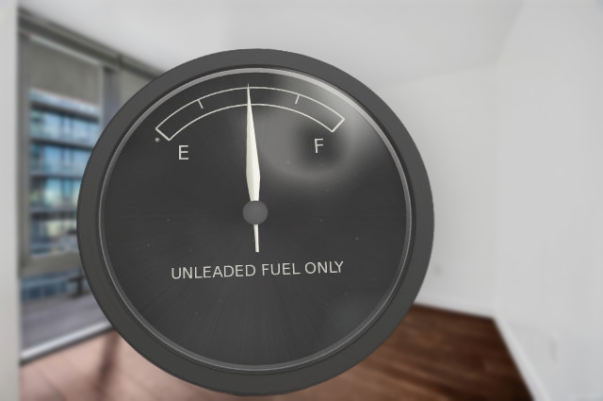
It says 0.5
